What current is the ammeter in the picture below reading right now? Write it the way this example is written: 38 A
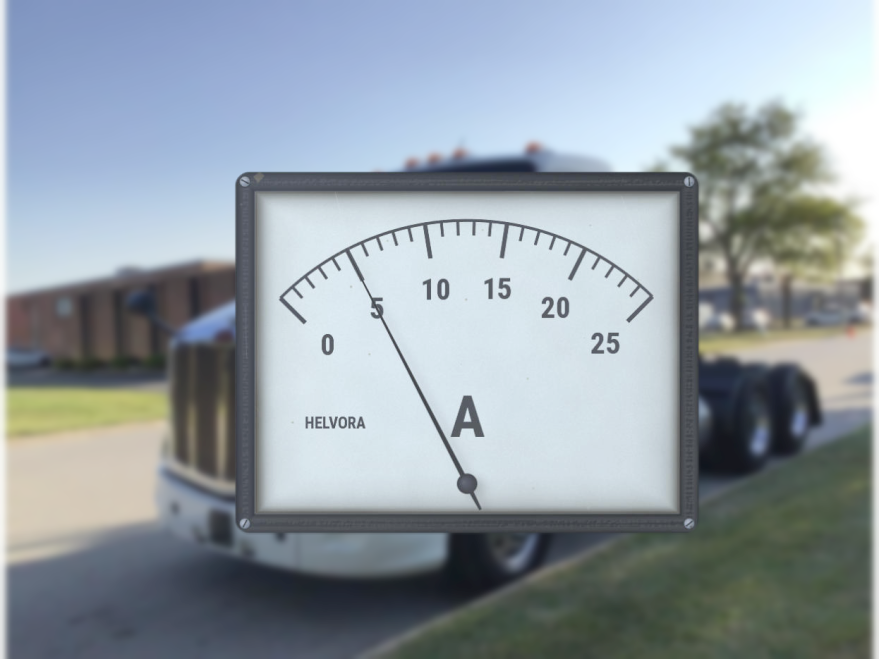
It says 5 A
